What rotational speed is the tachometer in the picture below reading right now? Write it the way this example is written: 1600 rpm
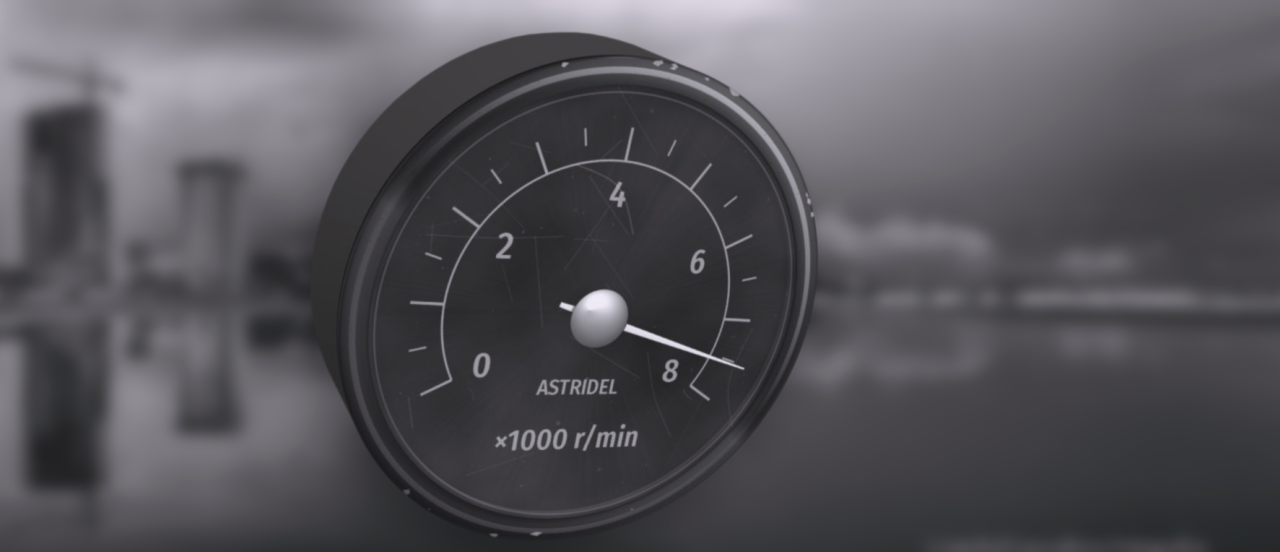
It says 7500 rpm
